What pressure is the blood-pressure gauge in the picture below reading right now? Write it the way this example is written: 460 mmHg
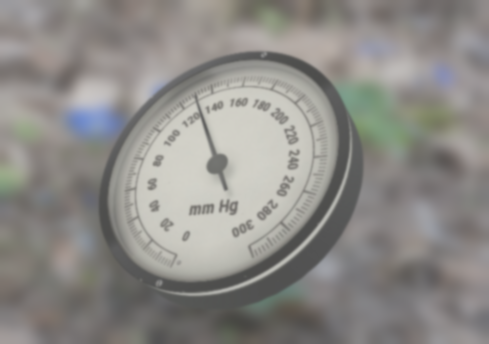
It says 130 mmHg
